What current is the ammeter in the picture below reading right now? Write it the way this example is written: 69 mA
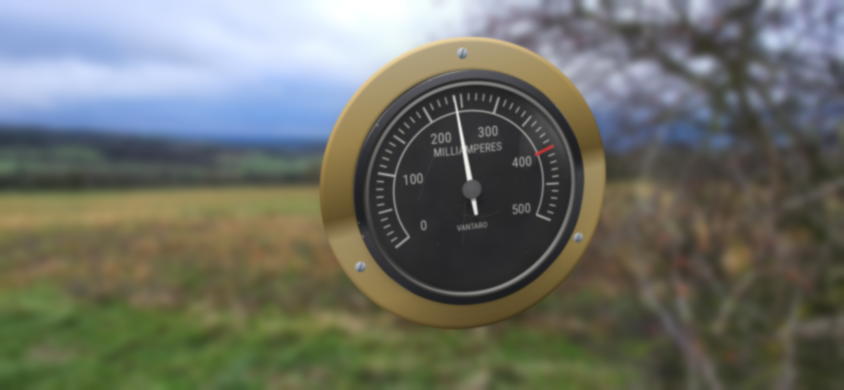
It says 240 mA
